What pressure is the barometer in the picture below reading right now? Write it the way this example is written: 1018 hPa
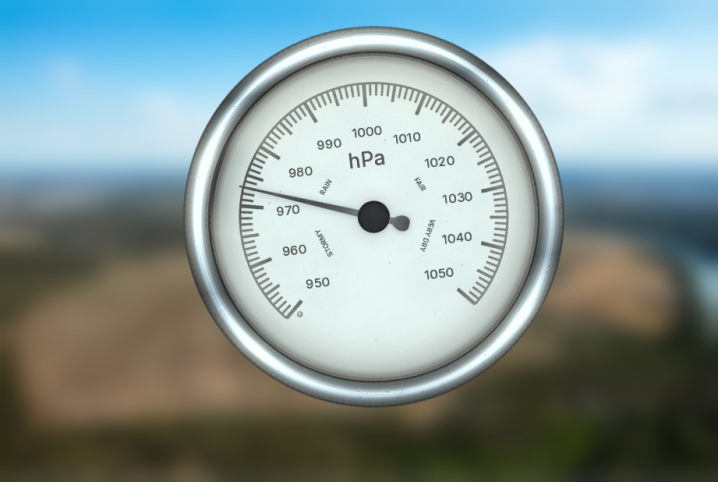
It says 973 hPa
